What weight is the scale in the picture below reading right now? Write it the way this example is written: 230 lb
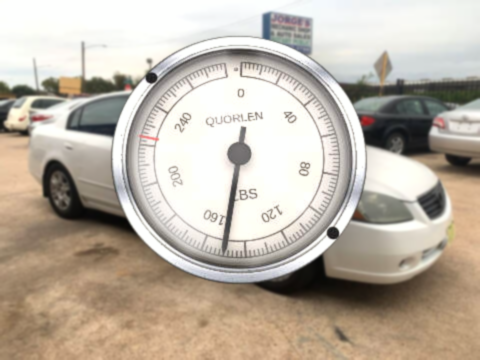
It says 150 lb
